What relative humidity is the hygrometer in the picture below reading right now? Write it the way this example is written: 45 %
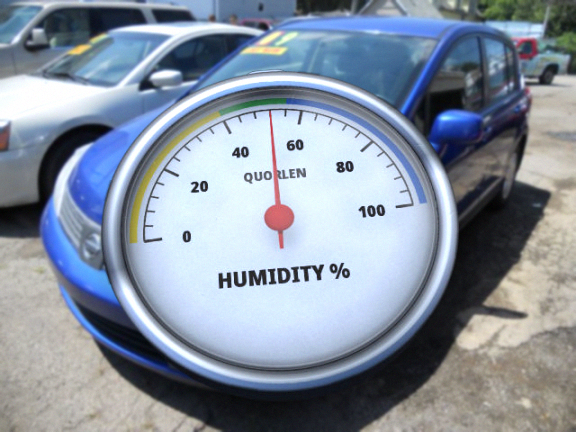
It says 52 %
